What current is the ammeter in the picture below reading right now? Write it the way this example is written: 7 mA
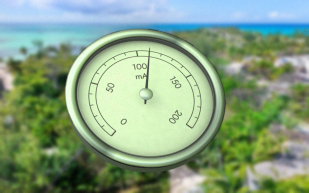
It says 110 mA
